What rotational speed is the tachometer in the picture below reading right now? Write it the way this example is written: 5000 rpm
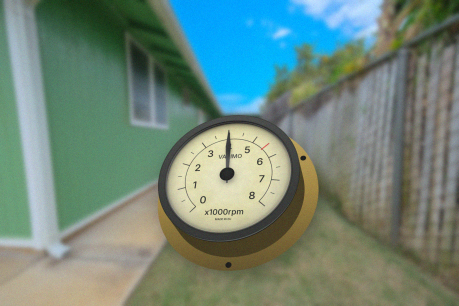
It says 4000 rpm
